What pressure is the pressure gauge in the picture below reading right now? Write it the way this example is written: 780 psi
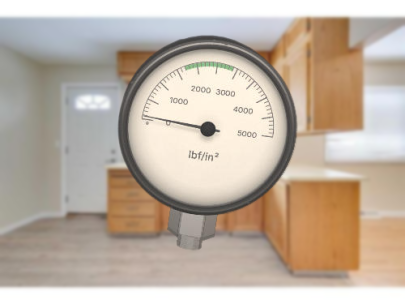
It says 100 psi
